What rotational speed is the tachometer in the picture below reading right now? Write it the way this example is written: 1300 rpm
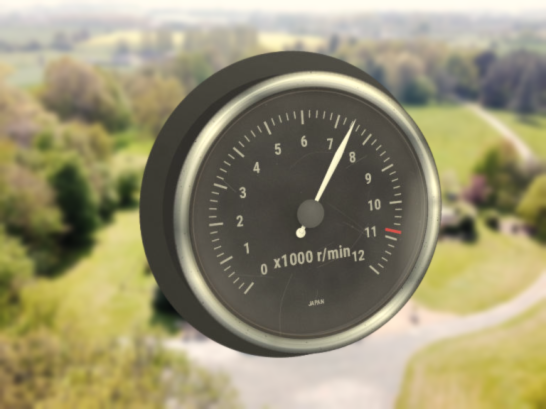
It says 7400 rpm
